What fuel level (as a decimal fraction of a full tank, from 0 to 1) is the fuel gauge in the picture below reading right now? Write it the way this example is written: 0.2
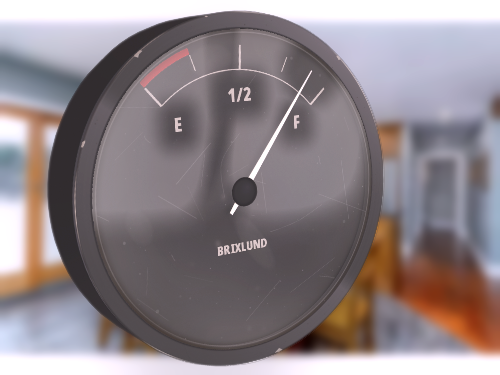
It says 0.875
